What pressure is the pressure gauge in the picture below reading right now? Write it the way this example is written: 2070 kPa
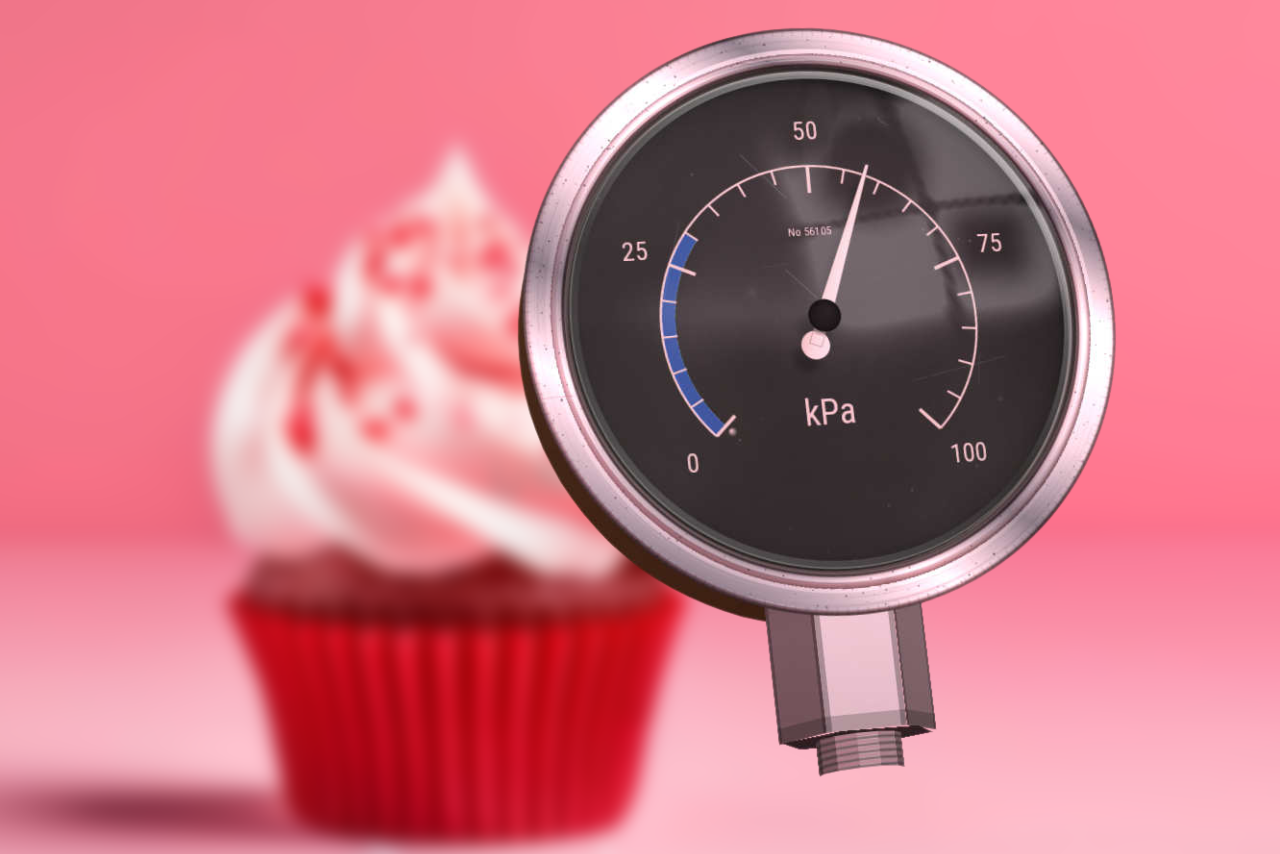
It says 57.5 kPa
